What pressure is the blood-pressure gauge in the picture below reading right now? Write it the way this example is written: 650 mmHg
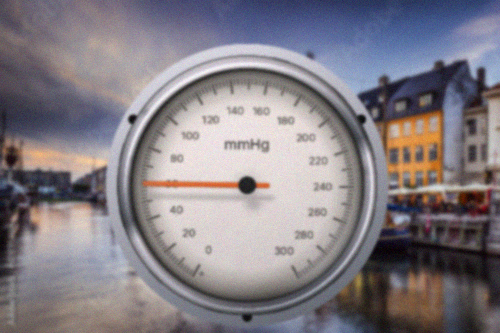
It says 60 mmHg
